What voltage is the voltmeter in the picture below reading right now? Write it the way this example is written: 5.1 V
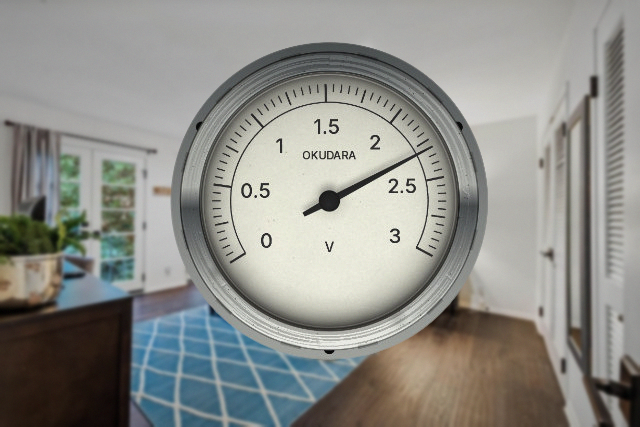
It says 2.3 V
